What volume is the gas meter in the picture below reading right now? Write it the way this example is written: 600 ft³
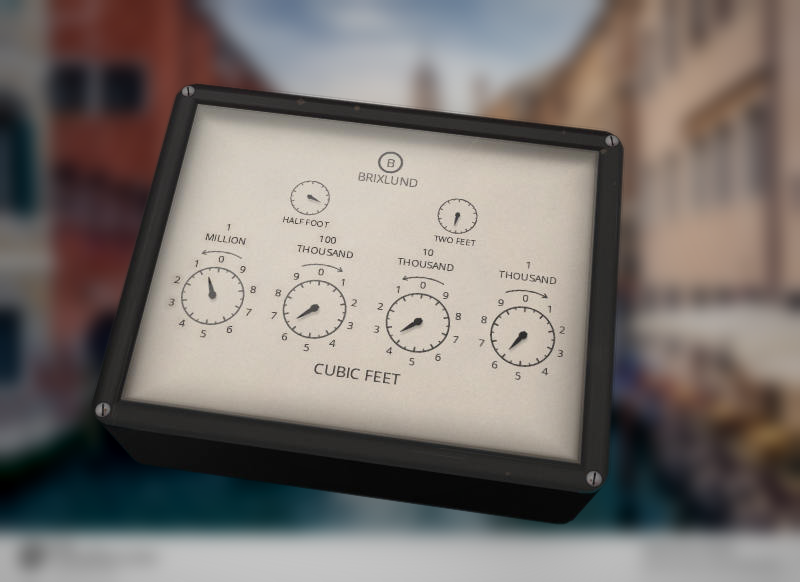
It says 63600 ft³
